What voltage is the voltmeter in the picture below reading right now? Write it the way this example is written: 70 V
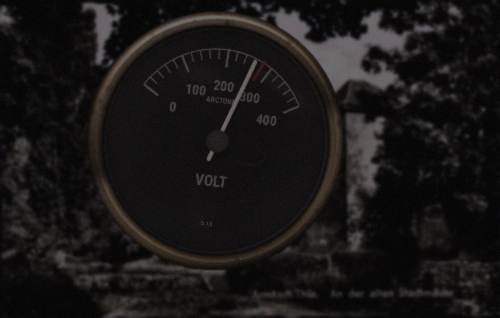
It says 260 V
